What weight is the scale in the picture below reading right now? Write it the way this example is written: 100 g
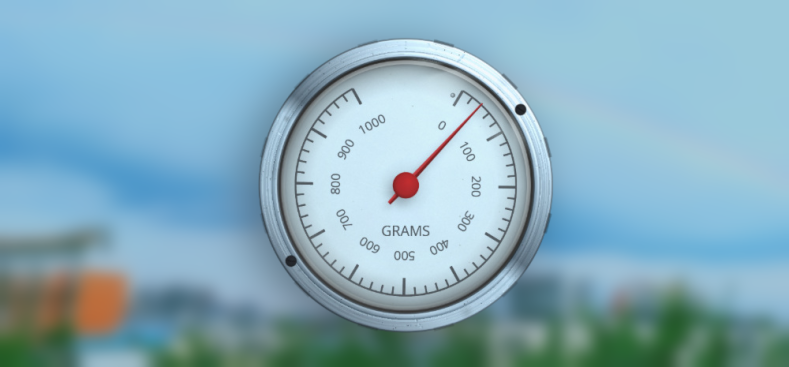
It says 40 g
